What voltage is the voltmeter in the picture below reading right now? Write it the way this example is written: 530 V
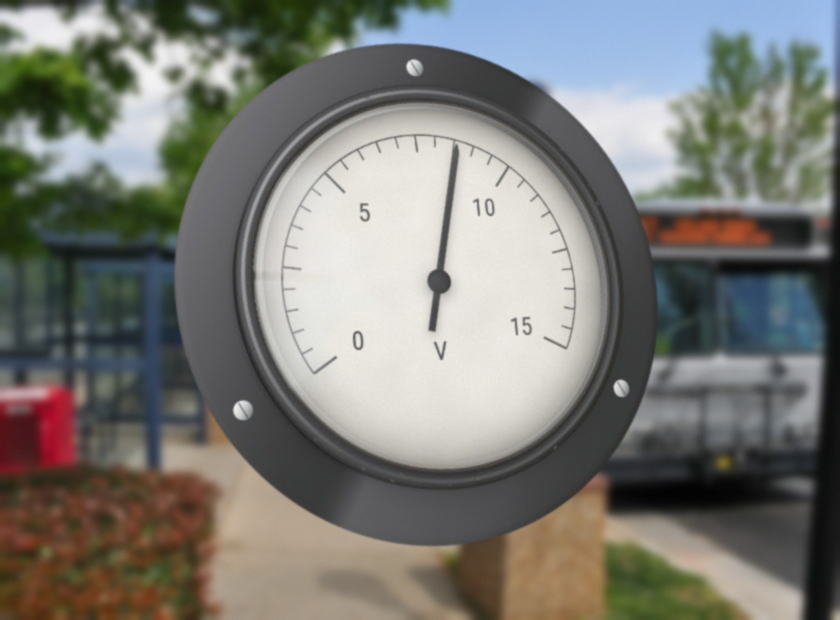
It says 8.5 V
